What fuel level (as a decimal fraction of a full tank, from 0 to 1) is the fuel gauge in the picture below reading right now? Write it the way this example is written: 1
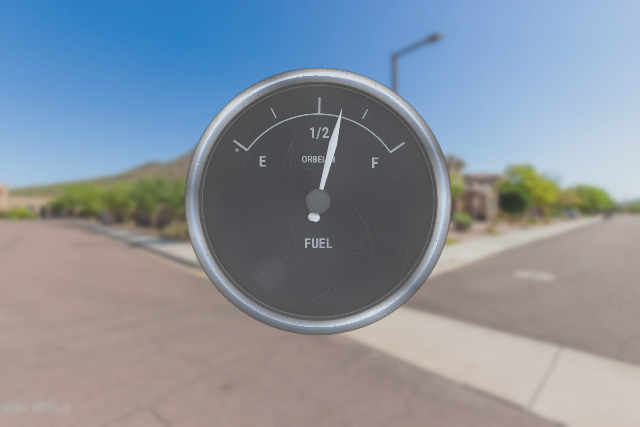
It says 0.625
